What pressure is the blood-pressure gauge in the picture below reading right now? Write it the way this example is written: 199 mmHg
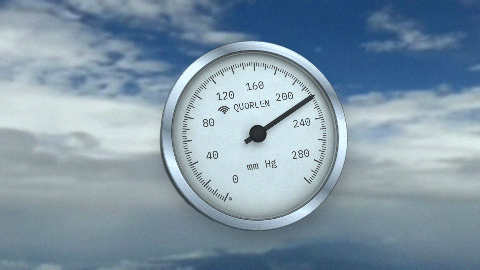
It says 220 mmHg
